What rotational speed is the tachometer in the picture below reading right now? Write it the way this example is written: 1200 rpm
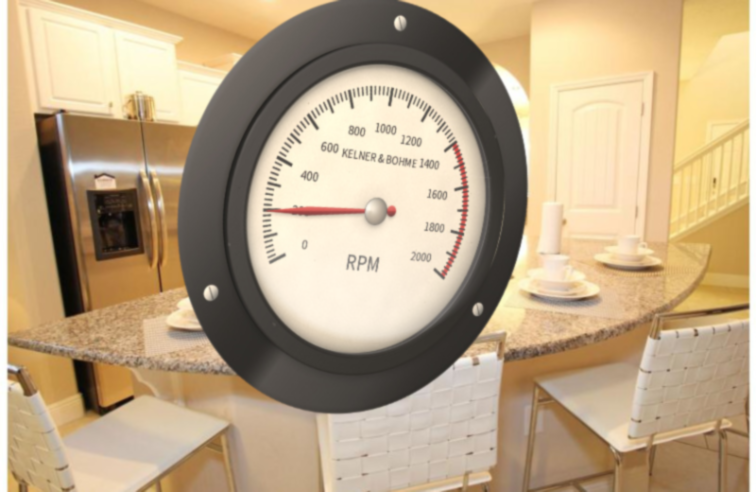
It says 200 rpm
